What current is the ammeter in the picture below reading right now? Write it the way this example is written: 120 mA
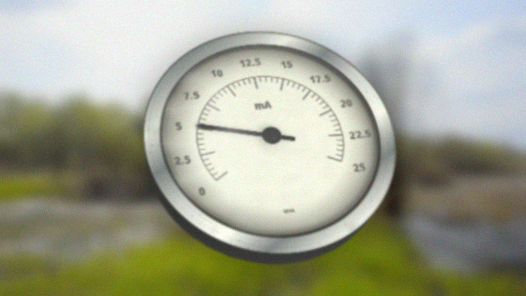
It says 5 mA
